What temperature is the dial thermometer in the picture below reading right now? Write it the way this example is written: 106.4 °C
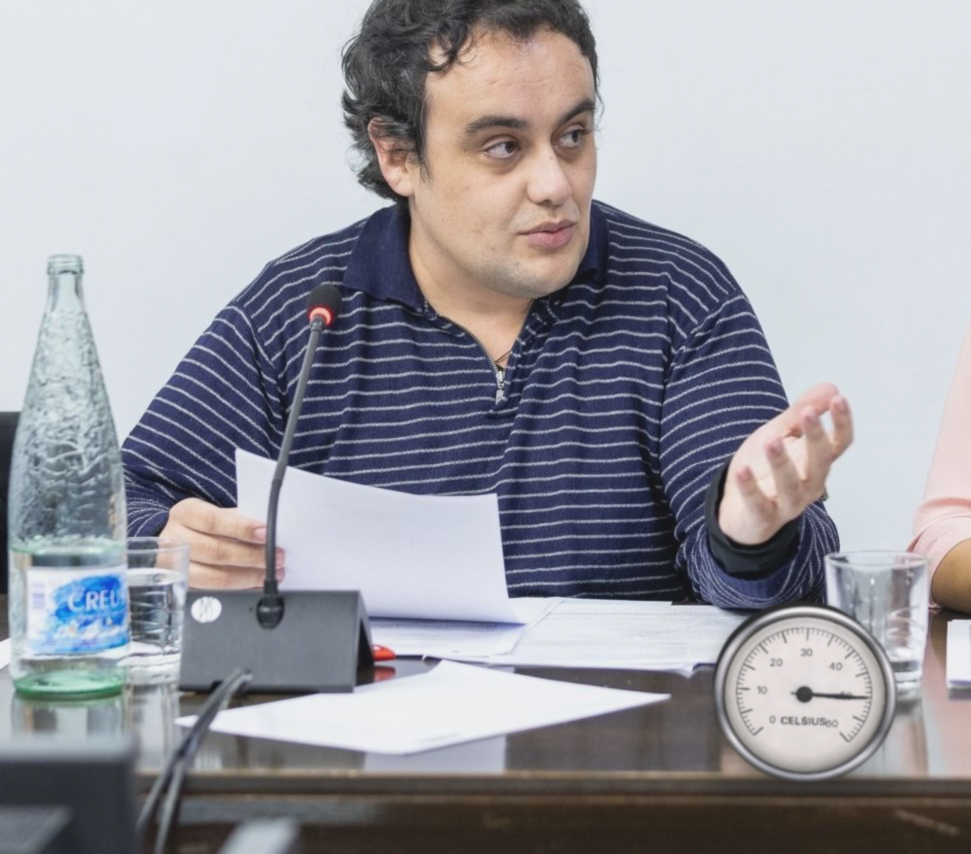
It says 50 °C
